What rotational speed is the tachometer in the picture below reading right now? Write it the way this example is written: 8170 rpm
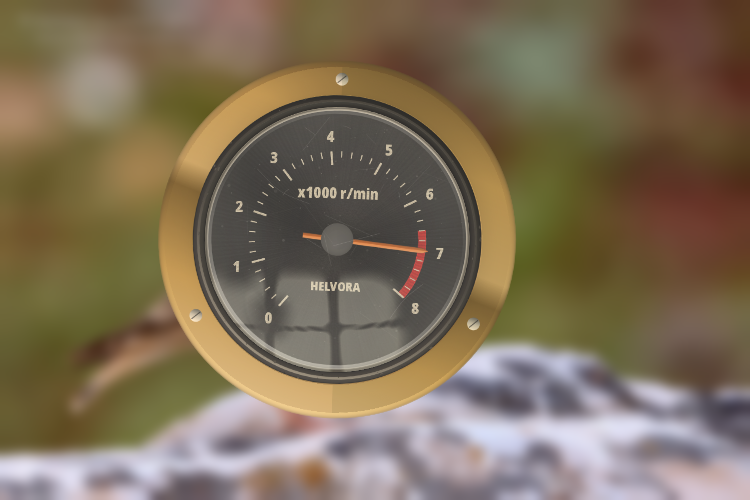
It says 7000 rpm
